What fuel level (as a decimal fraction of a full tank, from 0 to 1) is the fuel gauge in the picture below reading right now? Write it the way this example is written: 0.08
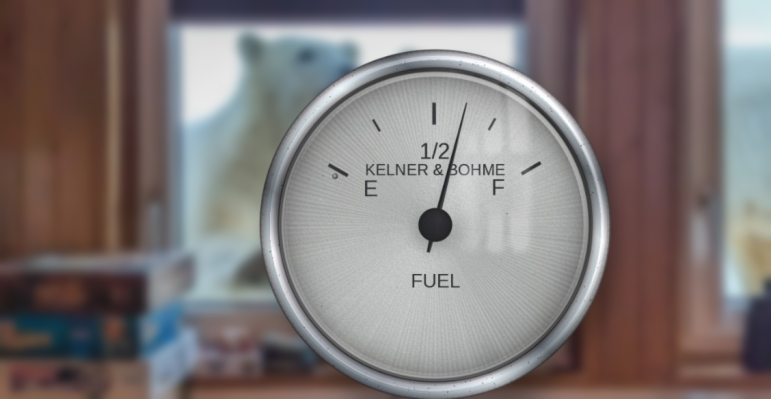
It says 0.625
